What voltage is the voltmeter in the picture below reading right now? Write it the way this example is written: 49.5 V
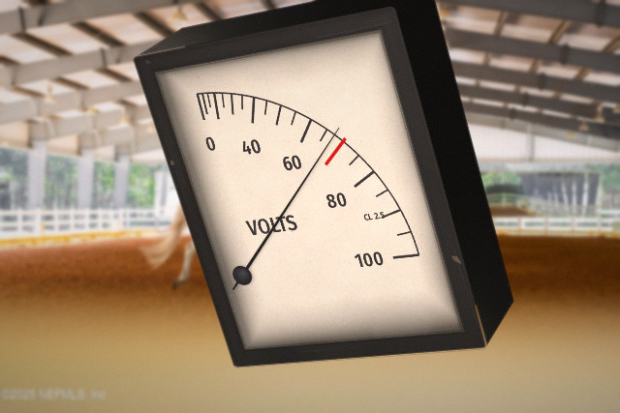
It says 67.5 V
